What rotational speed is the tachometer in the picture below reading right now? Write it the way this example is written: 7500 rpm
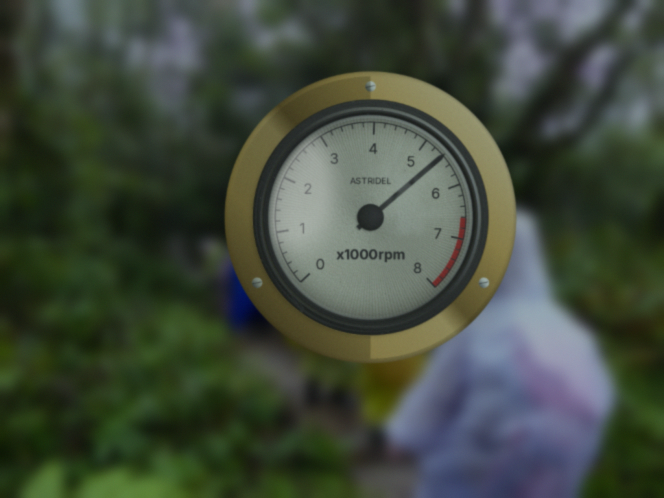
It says 5400 rpm
